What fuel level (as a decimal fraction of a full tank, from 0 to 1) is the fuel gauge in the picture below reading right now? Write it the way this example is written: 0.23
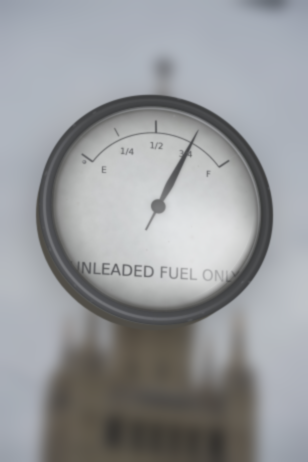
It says 0.75
